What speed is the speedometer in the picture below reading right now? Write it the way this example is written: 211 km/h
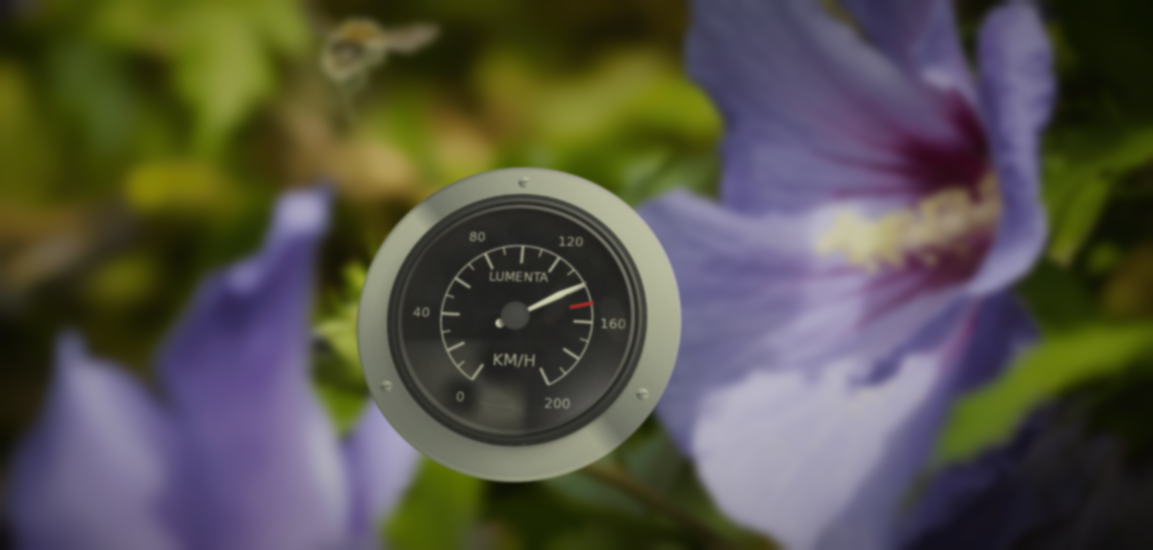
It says 140 km/h
